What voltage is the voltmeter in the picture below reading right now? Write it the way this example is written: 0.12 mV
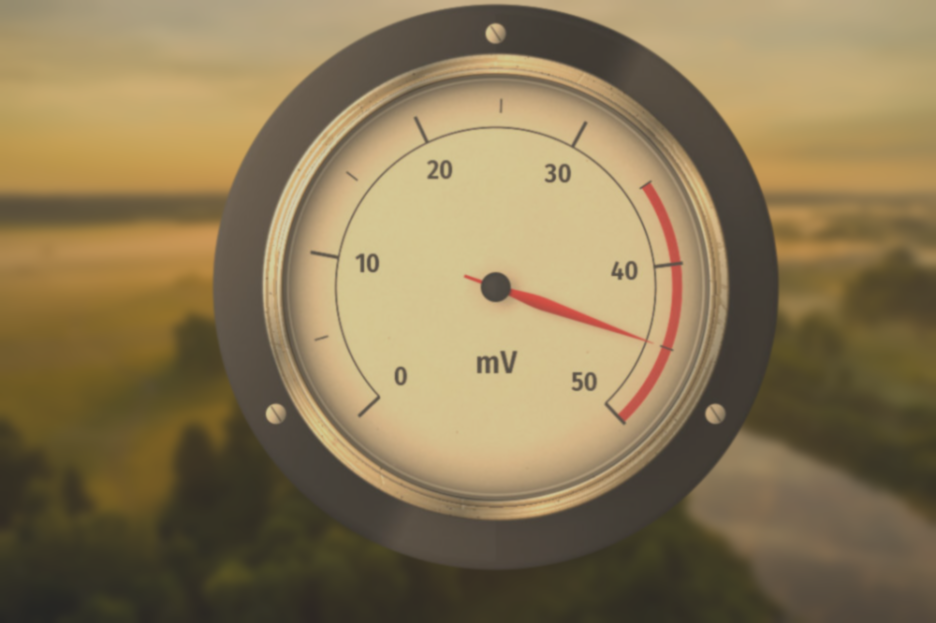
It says 45 mV
